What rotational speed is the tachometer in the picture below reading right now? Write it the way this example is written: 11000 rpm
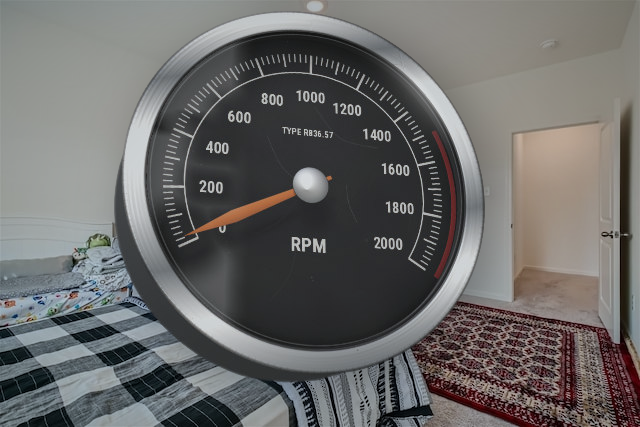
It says 20 rpm
